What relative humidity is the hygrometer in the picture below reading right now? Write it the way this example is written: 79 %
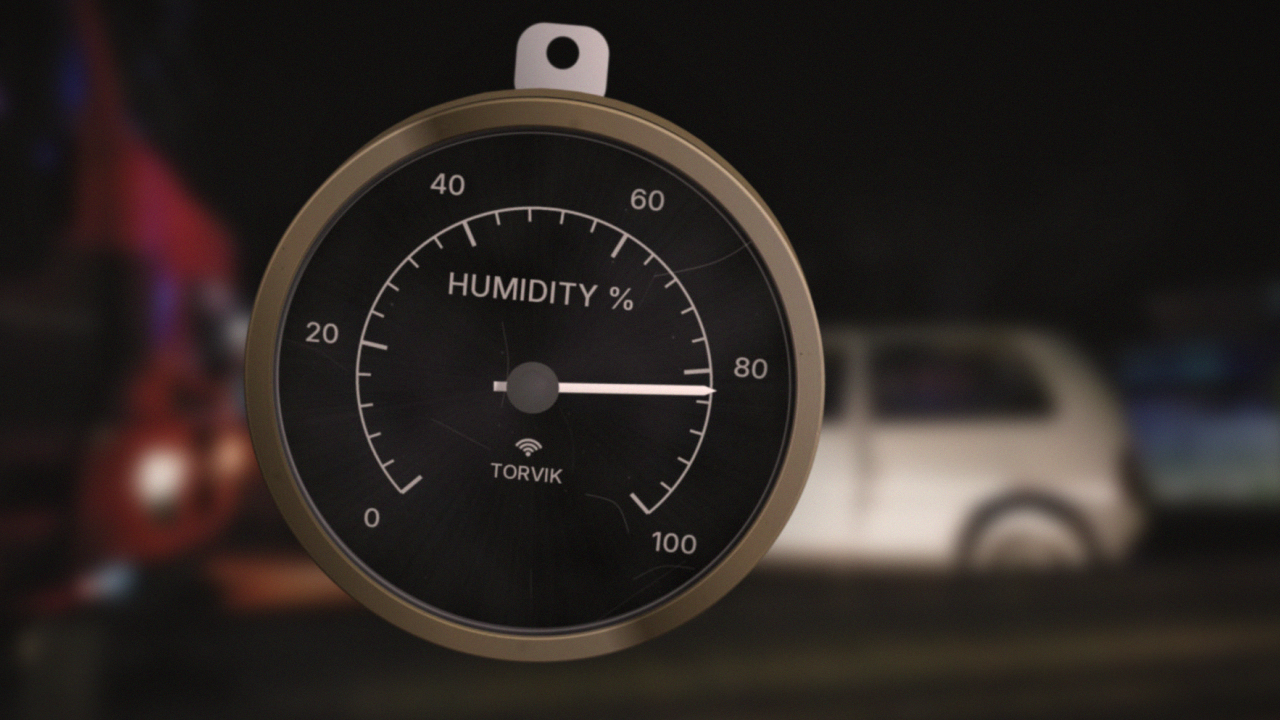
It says 82 %
